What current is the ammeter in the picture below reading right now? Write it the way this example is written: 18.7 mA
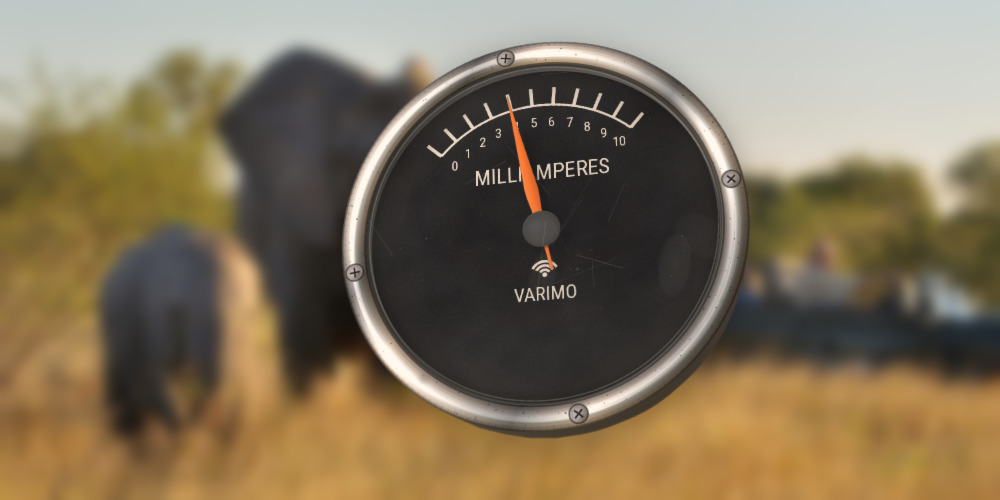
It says 4 mA
